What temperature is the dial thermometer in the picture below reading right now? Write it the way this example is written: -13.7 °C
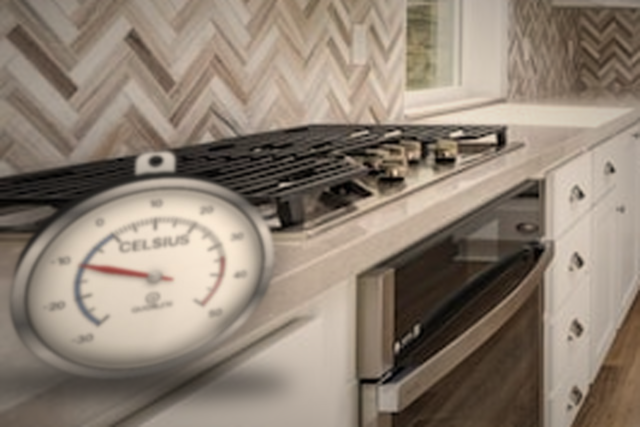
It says -10 °C
